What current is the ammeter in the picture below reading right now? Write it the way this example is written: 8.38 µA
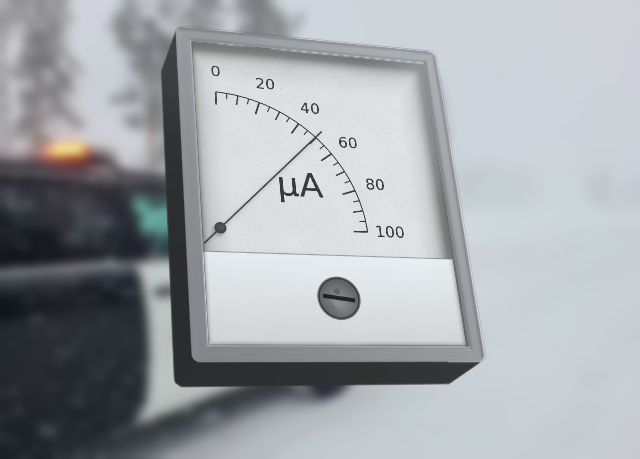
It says 50 µA
